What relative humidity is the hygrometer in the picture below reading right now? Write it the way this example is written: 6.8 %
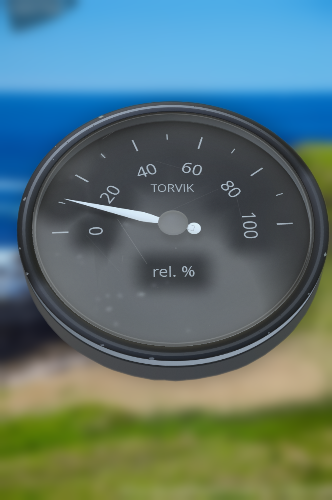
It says 10 %
